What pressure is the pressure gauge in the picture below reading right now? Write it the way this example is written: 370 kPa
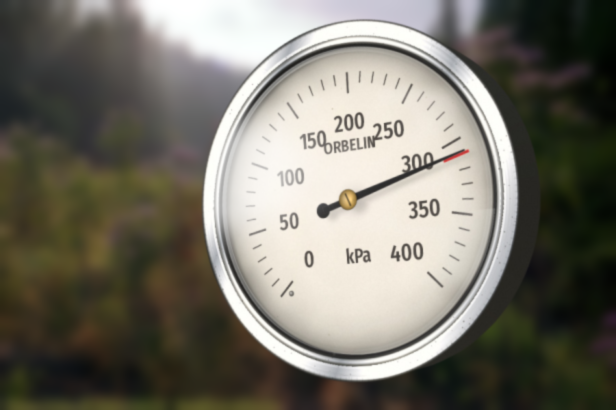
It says 310 kPa
